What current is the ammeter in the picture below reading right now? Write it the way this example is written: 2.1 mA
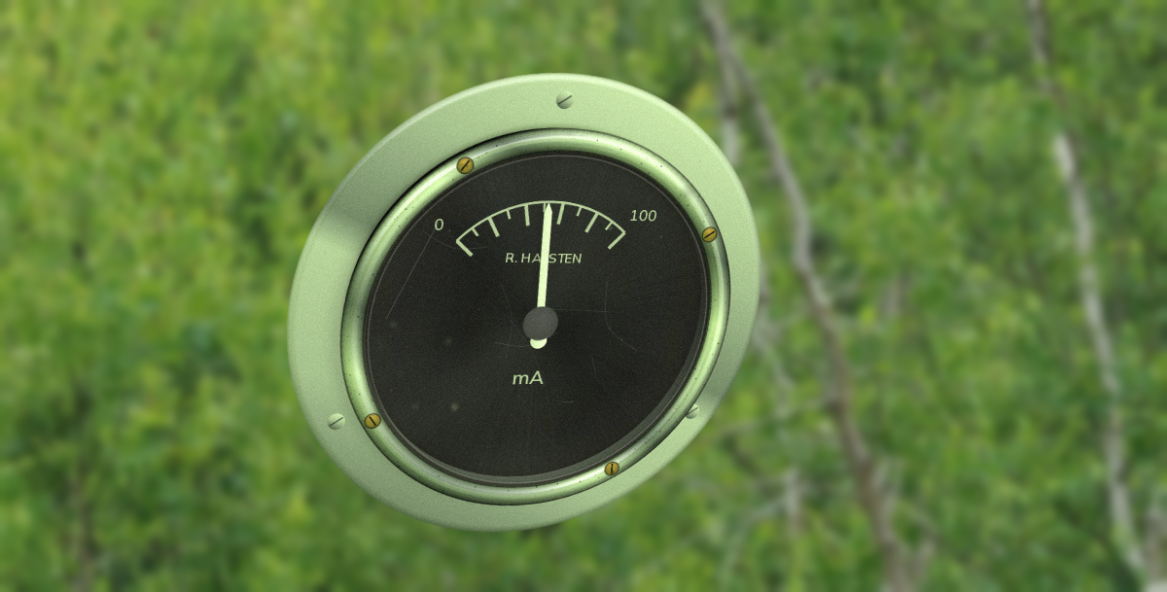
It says 50 mA
